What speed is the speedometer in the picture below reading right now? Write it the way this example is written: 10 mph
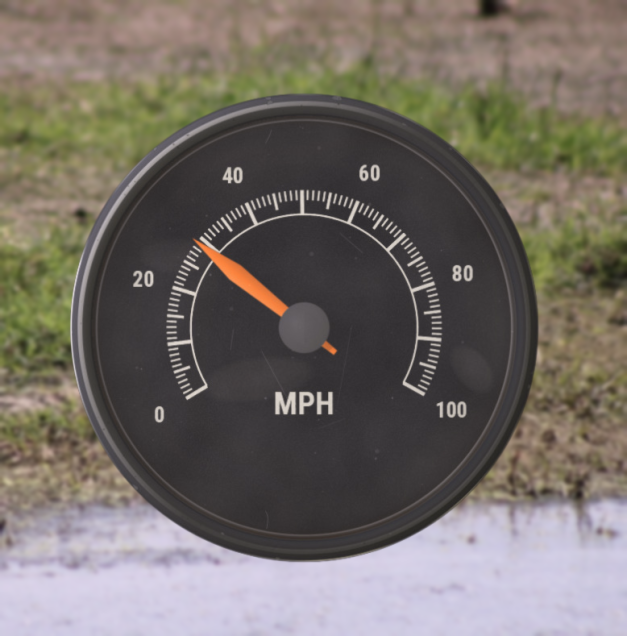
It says 29 mph
